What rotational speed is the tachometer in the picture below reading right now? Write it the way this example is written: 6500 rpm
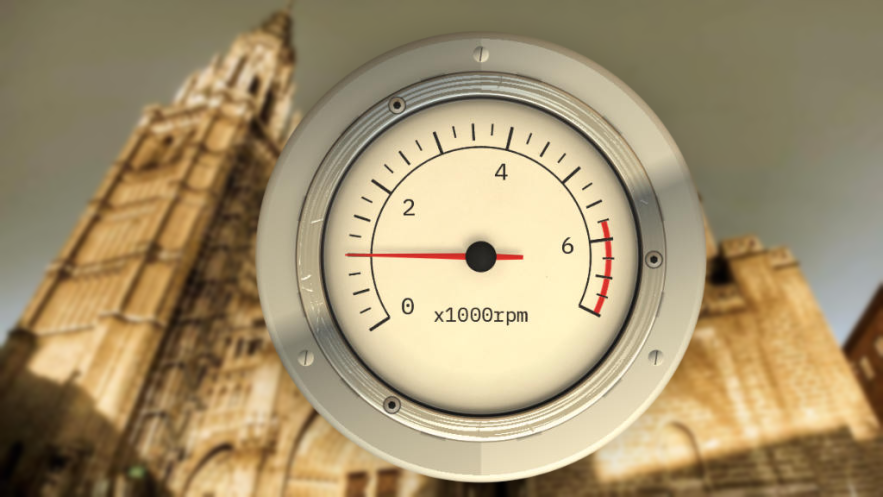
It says 1000 rpm
